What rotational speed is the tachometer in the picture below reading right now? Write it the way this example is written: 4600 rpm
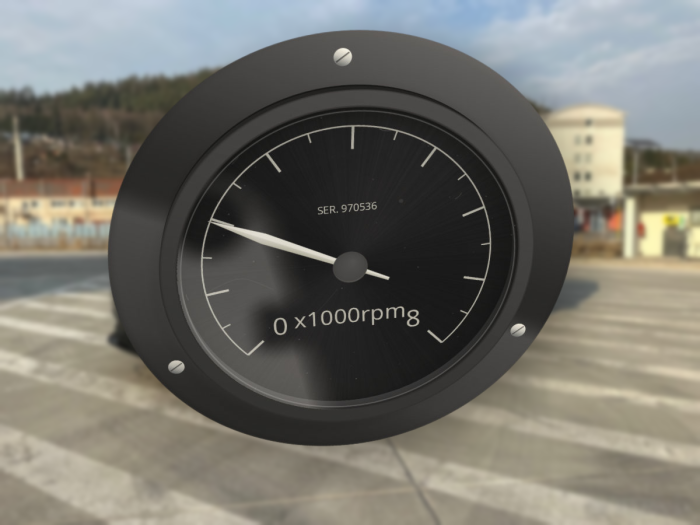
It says 2000 rpm
